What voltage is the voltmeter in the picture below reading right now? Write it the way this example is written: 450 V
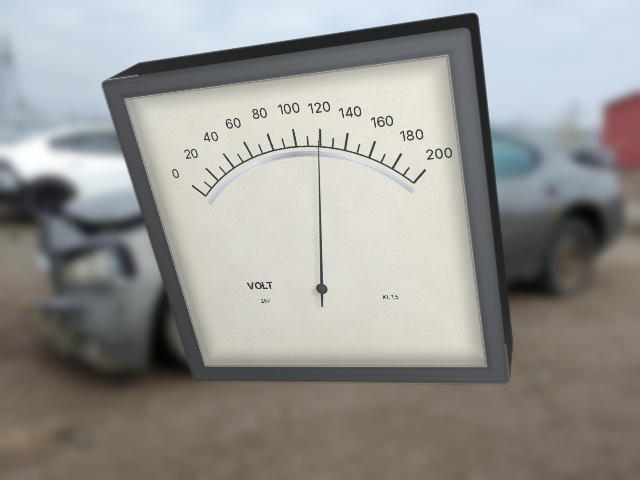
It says 120 V
